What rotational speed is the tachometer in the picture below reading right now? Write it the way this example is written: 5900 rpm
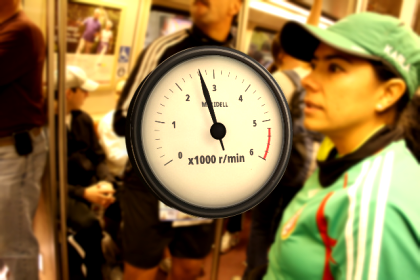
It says 2600 rpm
